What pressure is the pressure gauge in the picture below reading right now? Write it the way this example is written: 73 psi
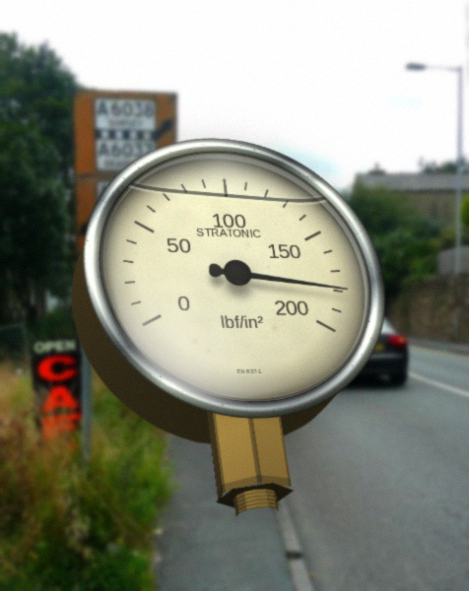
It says 180 psi
